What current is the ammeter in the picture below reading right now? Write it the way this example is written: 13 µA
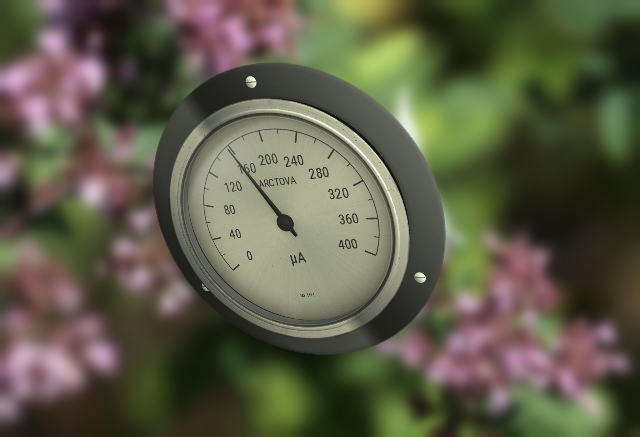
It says 160 µA
